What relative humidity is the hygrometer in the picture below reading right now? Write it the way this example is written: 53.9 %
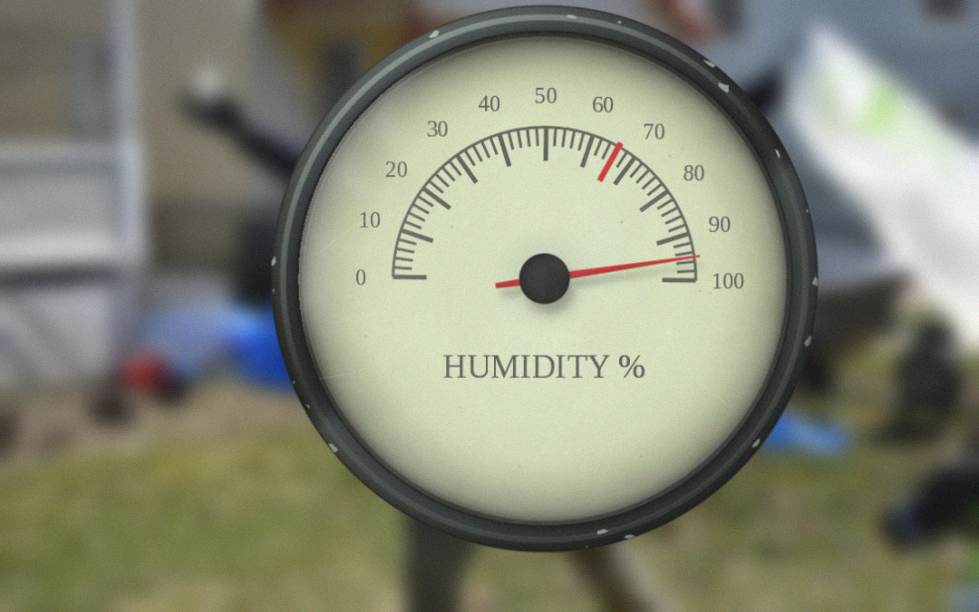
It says 95 %
